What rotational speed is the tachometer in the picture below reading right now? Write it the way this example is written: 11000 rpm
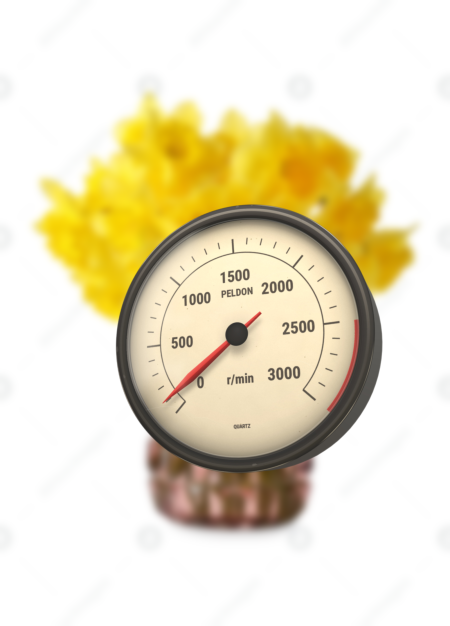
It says 100 rpm
